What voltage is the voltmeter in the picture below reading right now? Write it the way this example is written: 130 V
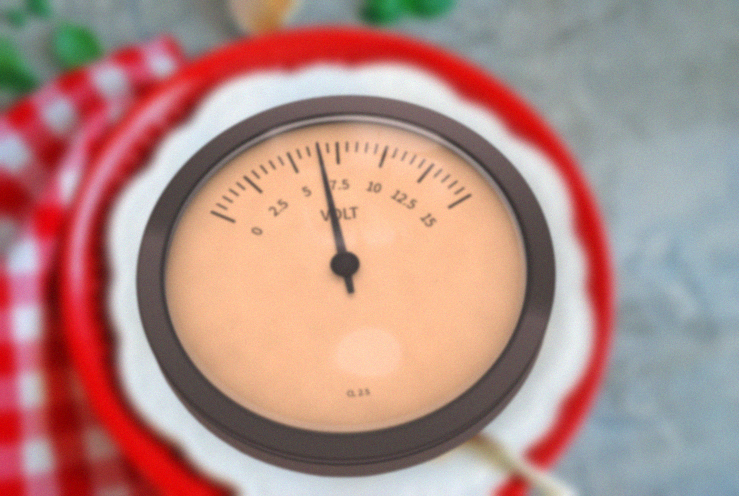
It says 6.5 V
